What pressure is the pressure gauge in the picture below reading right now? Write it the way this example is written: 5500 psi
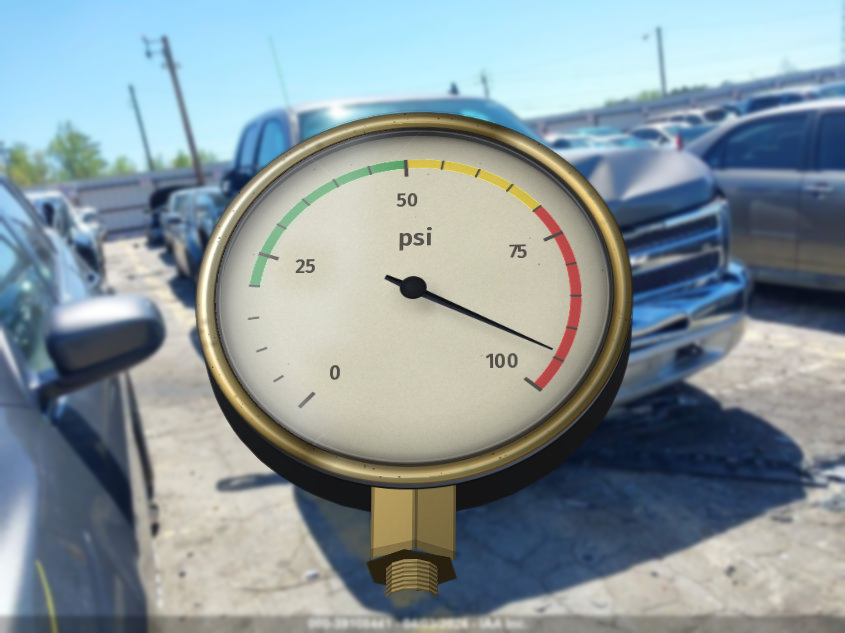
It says 95 psi
